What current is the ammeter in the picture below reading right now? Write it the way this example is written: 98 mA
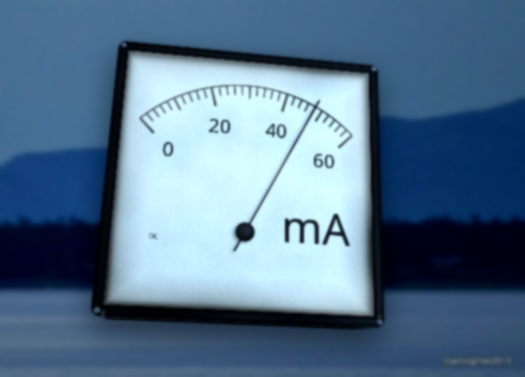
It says 48 mA
